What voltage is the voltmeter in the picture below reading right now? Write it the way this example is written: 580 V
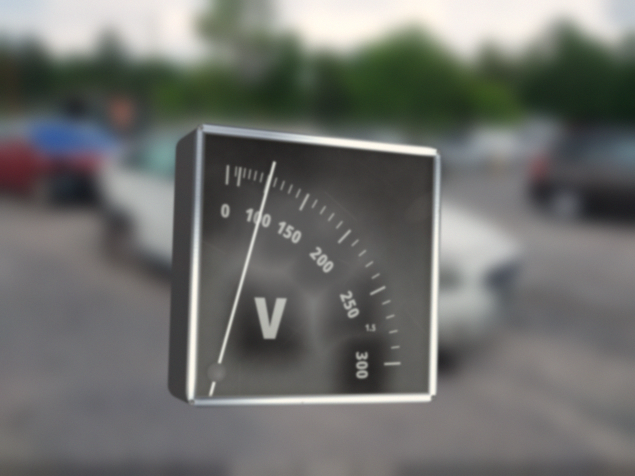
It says 100 V
